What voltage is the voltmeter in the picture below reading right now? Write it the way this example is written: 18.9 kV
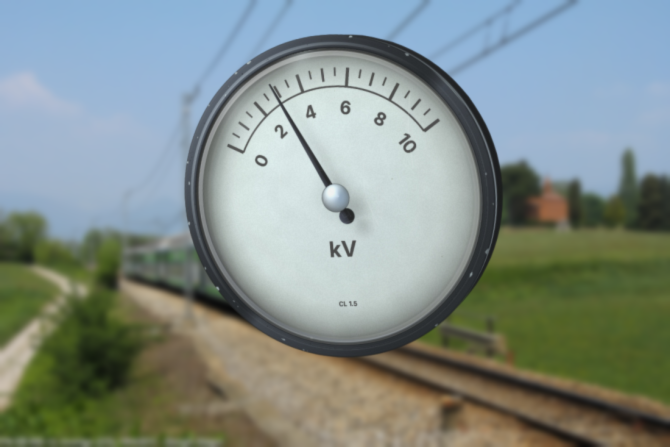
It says 3 kV
